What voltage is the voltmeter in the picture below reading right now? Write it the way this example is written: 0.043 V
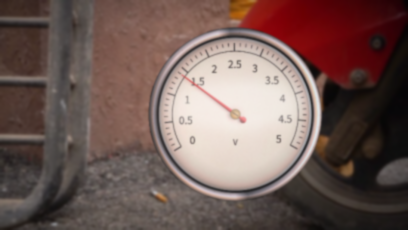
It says 1.4 V
